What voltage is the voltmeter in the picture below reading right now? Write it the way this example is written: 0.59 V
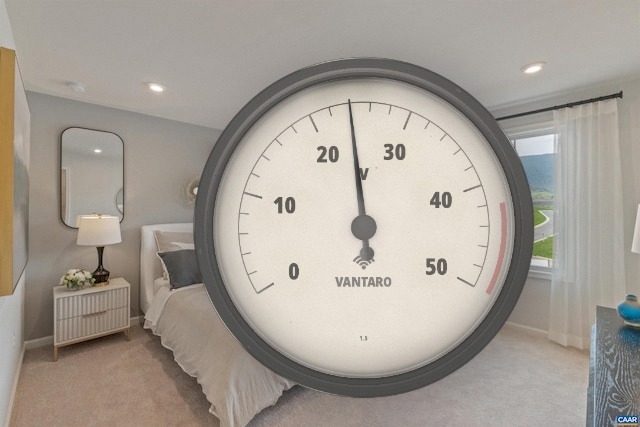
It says 24 V
